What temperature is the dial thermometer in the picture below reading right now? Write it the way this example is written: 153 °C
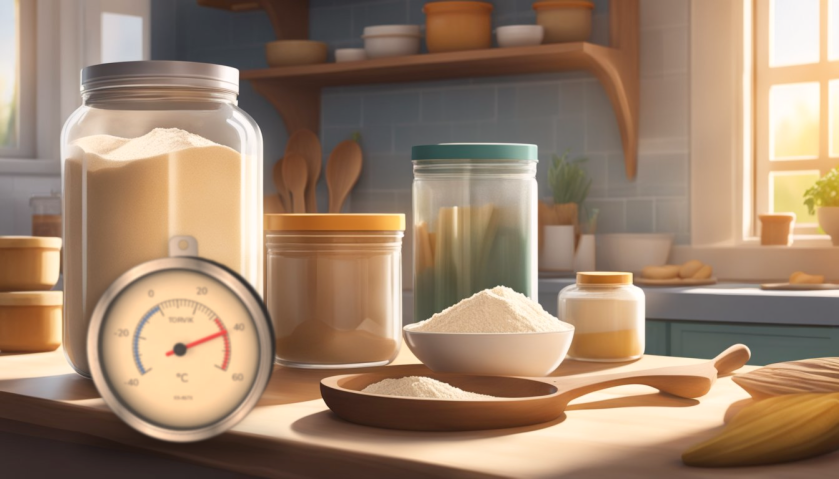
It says 40 °C
